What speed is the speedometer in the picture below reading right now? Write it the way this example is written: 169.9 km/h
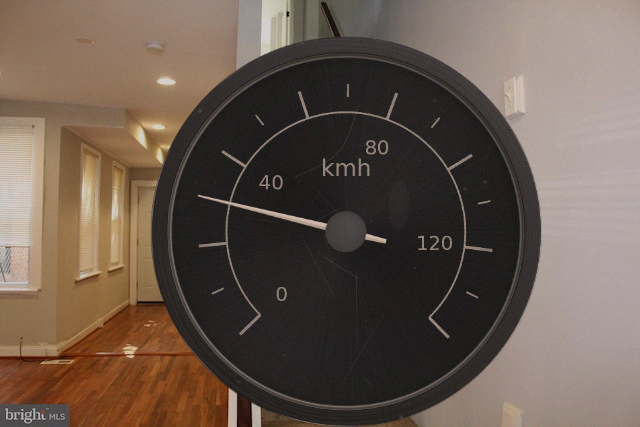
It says 30 km/h
